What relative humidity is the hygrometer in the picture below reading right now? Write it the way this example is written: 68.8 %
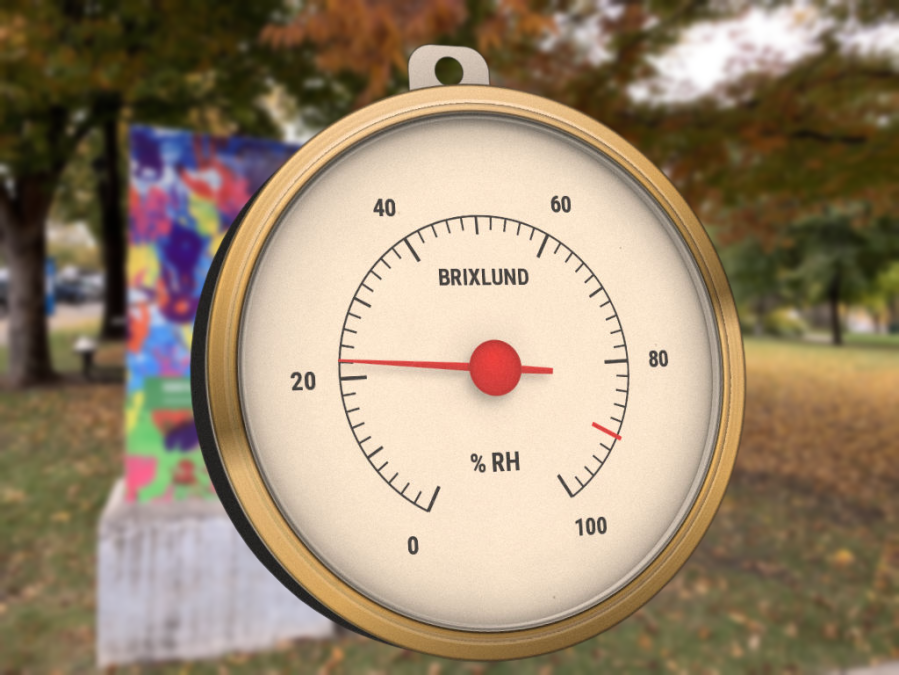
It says 22 %
